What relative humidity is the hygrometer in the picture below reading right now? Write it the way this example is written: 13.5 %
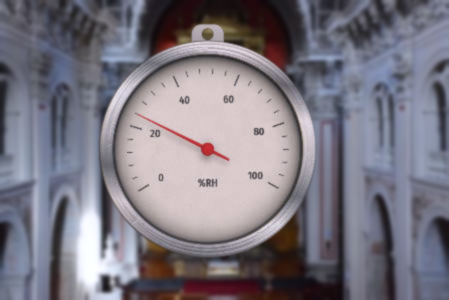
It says 24 %
